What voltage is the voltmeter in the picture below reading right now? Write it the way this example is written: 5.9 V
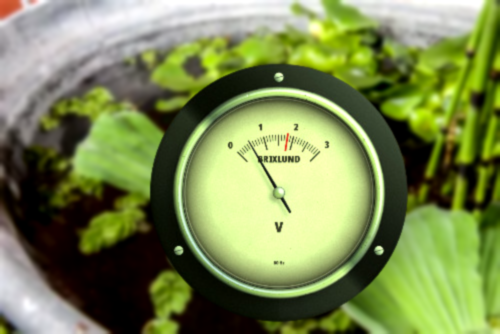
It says 0.5 V
